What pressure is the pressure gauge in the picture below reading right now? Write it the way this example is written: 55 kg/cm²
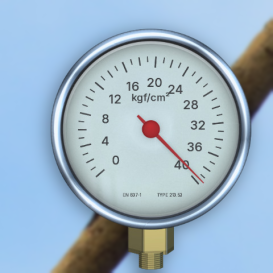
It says 39.5 kg/cm²
